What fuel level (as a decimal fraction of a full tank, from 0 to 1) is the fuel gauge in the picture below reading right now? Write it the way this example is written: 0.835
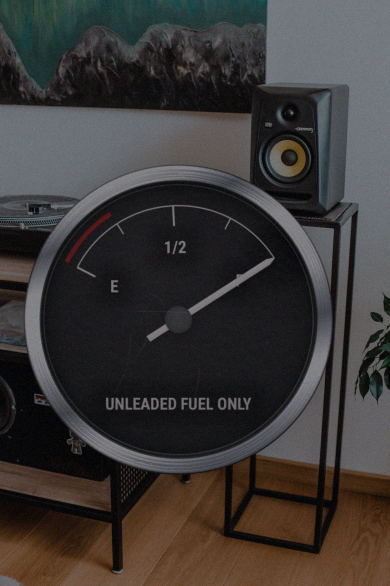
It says 1
